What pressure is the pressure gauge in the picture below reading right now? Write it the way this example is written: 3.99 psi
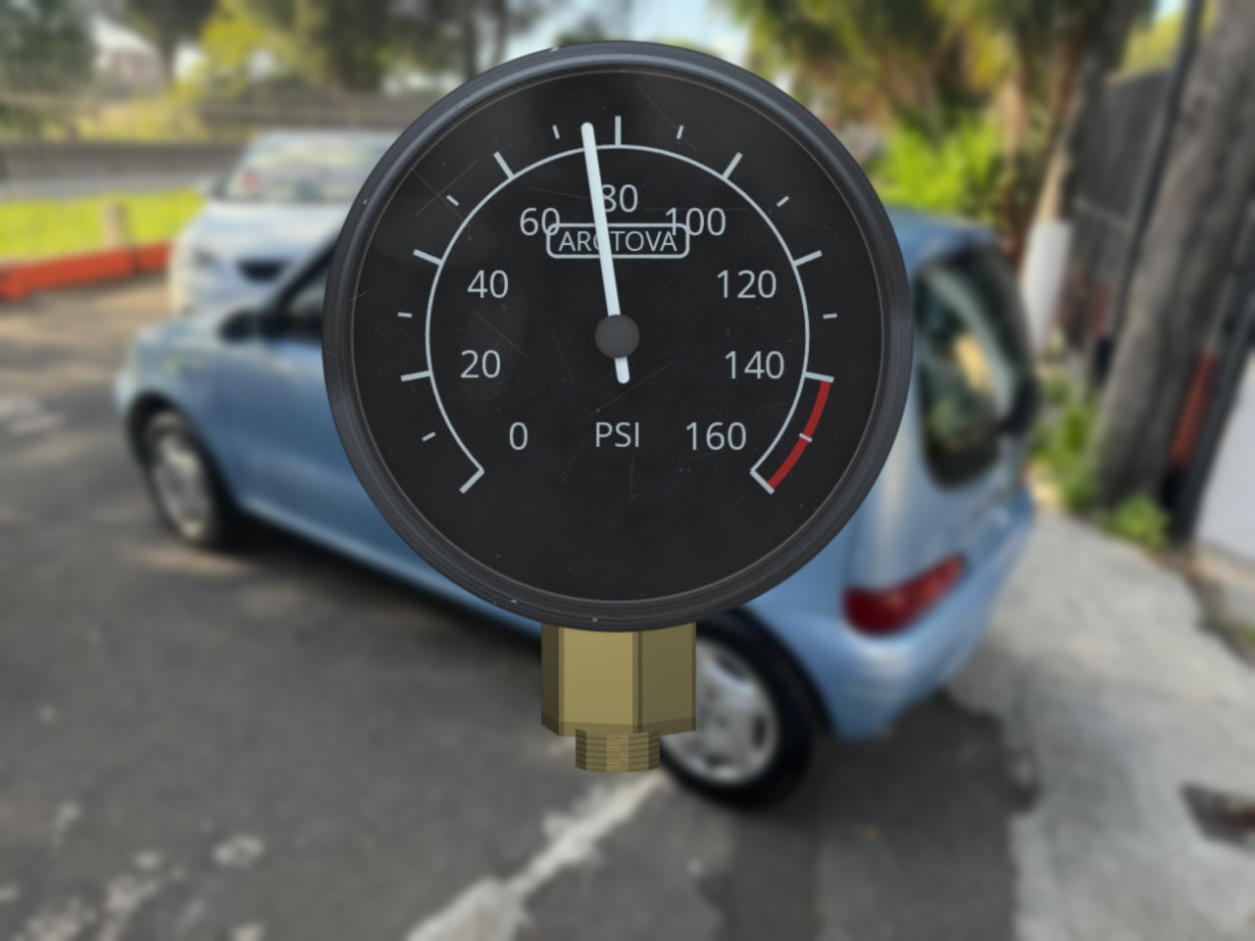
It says 75 psi
